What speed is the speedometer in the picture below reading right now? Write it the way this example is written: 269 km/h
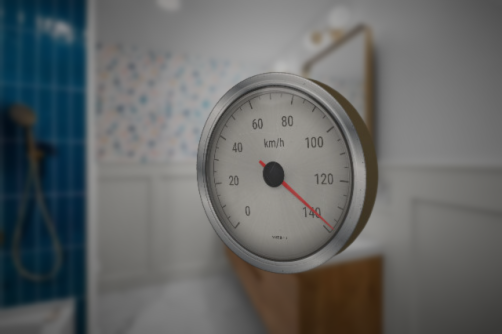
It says 137.5 km/h
